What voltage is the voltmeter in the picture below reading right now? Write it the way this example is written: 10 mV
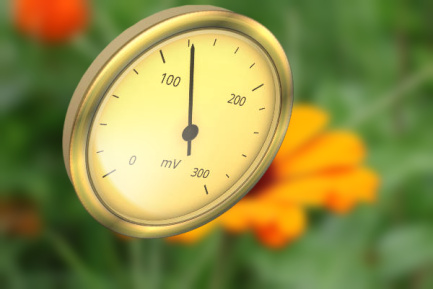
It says 120 mV
